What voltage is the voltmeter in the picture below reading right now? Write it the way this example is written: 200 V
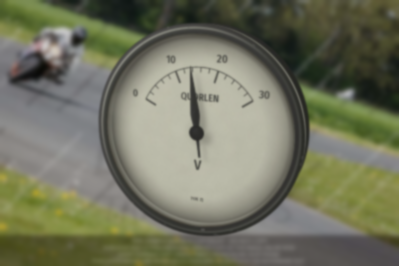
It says 14 V
